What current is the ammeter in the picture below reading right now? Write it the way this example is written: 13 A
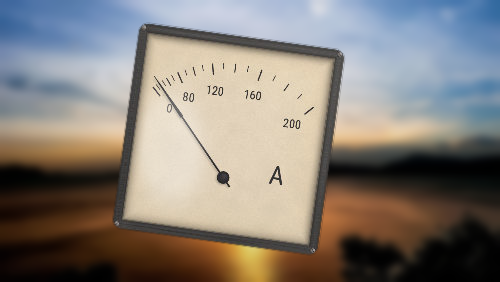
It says 40 A
